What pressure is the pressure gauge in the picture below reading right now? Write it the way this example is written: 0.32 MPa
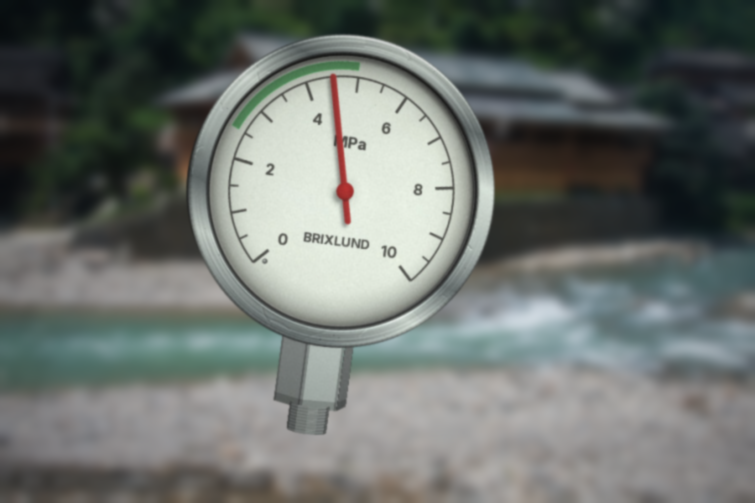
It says 4.5 MPa
